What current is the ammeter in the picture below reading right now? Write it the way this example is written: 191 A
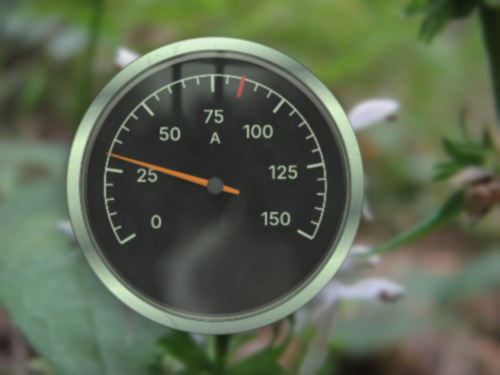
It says 30 A
